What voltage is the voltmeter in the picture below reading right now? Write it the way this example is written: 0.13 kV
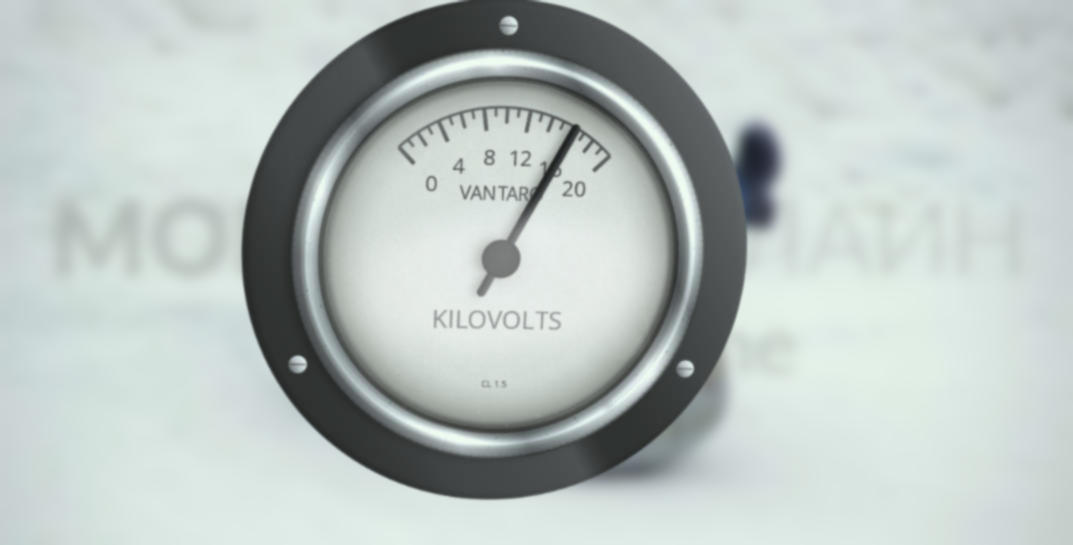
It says 16 kV
